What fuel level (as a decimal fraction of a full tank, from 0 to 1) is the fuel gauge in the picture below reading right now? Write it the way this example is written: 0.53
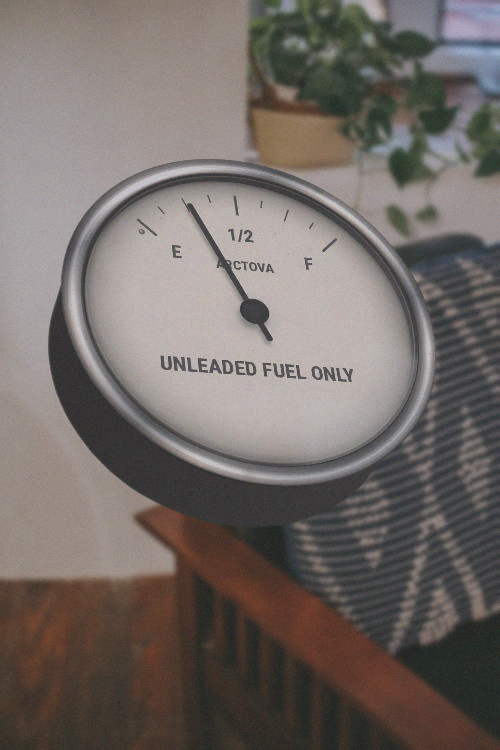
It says 0.25
